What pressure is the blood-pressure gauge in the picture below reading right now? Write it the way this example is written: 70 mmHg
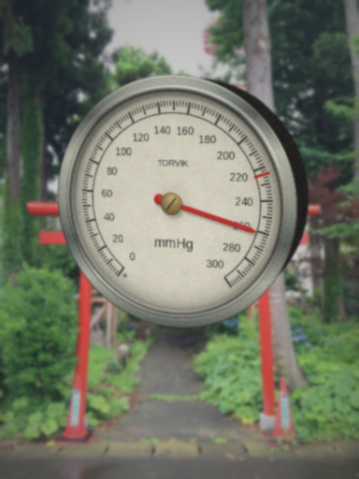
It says 260 mmHg
